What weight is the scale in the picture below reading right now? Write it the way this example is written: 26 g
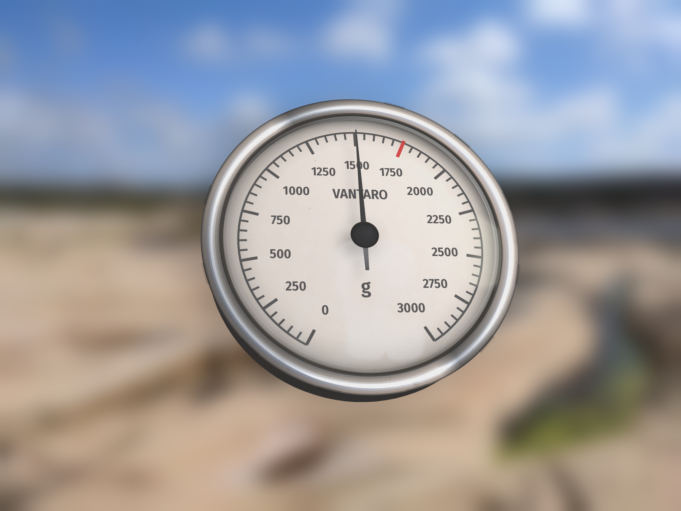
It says 1500 g
